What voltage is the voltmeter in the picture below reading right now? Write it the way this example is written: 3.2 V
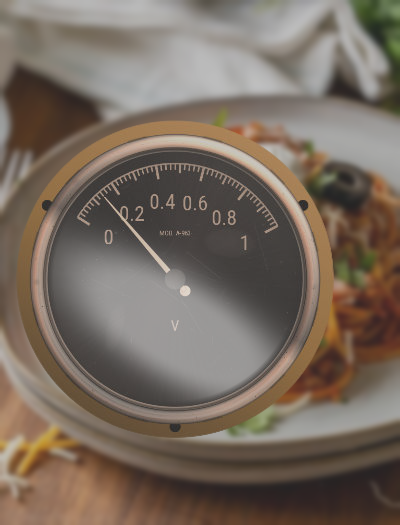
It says 0.14 V
